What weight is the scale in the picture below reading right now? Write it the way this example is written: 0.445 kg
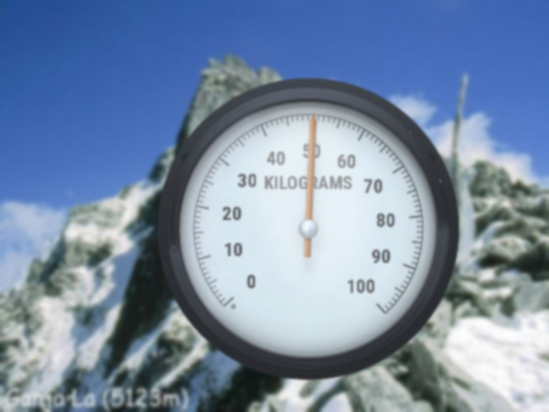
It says 50 kg
